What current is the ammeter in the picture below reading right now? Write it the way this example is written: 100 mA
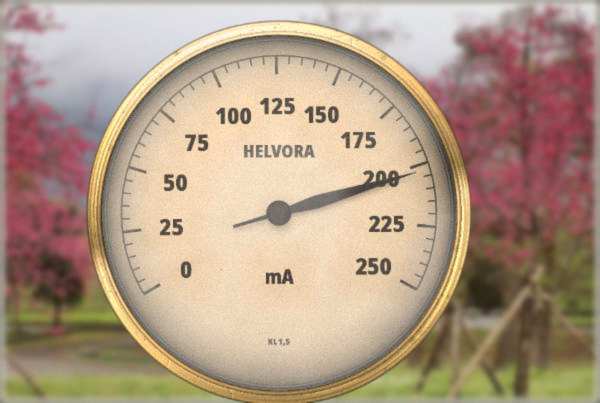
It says 202.5 mA
